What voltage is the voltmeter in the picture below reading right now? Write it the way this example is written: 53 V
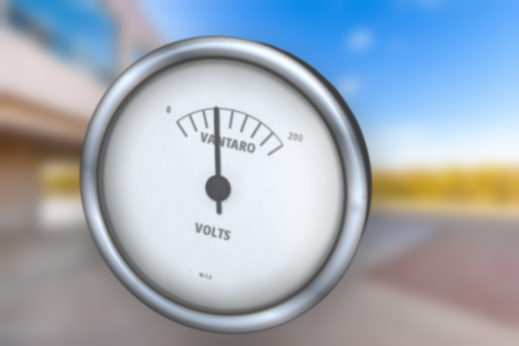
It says 75 V
